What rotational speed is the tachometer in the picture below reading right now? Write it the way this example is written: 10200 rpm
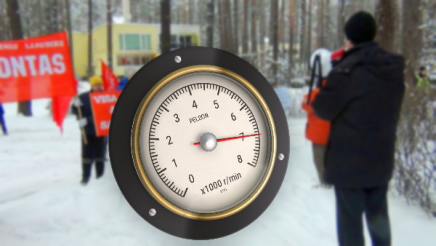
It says 7000 rpm
